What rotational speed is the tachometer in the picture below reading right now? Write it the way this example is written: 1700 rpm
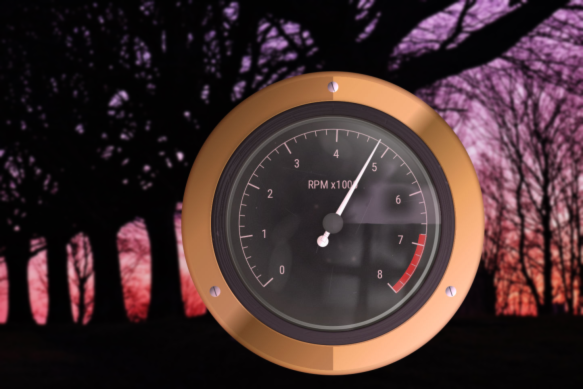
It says 4800 rpm
